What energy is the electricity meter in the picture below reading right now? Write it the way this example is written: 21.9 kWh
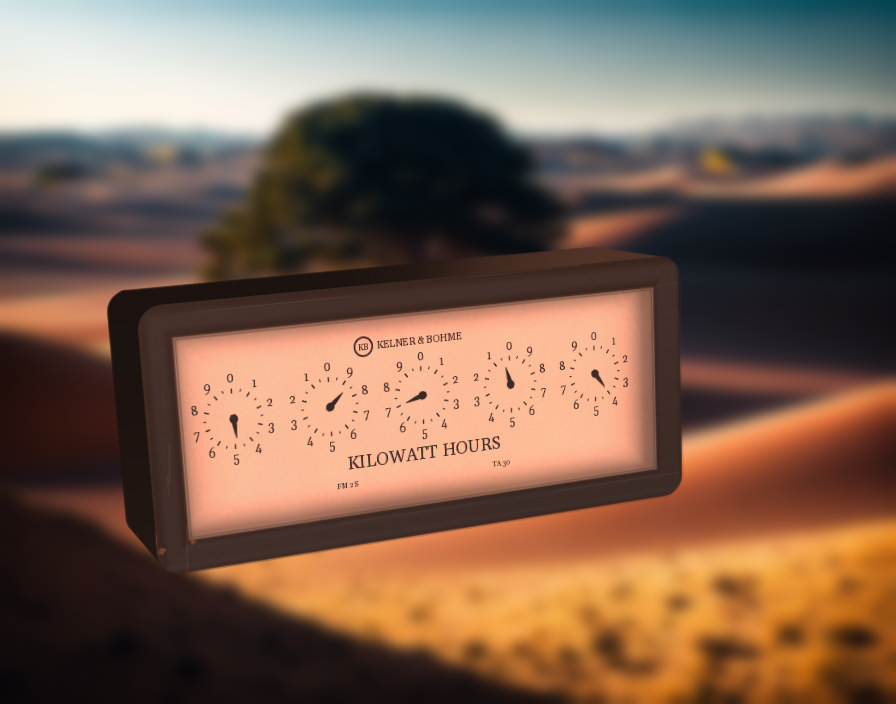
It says 48704 kWh
